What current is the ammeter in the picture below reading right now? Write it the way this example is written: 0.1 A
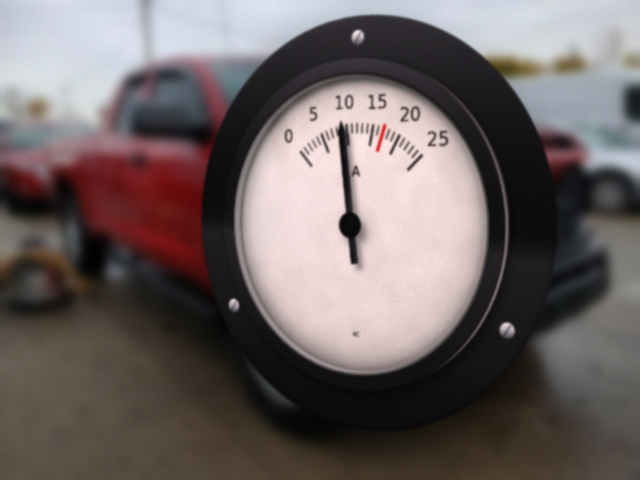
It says 10 A
